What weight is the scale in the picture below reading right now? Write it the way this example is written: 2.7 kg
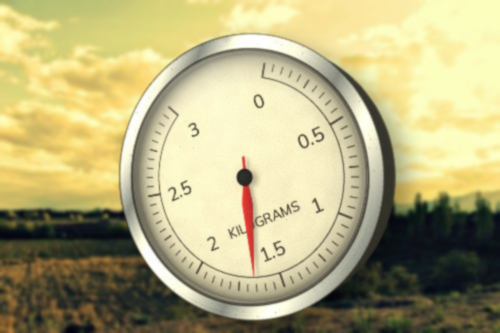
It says 1.65 kg
